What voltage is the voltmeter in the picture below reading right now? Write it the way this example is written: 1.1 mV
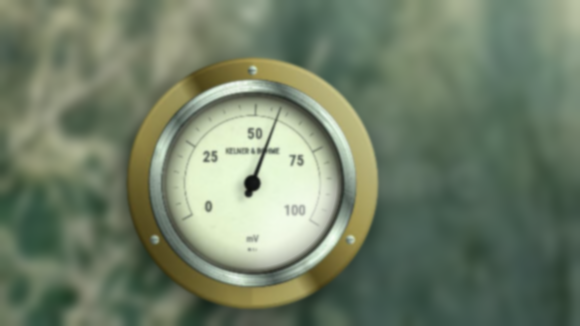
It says 57.5 mV
